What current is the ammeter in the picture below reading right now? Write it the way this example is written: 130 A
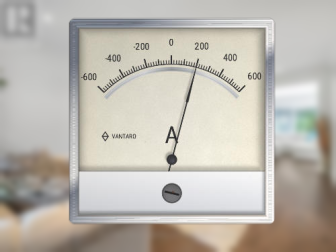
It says 200 A
